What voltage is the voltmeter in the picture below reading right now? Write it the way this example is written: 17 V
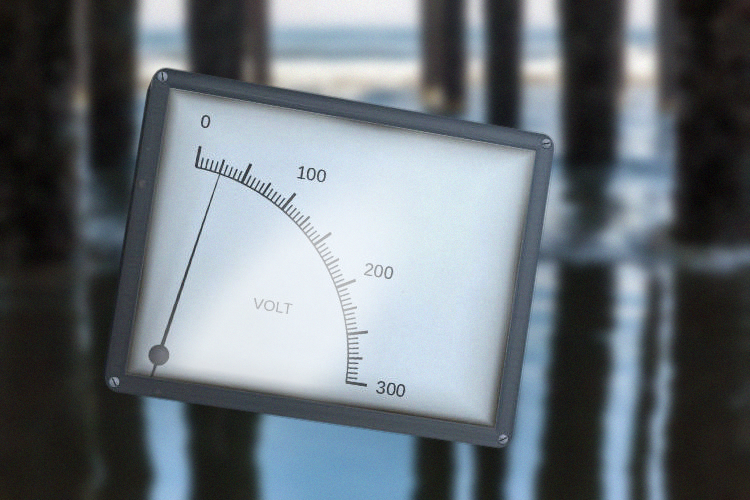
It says 25 V
